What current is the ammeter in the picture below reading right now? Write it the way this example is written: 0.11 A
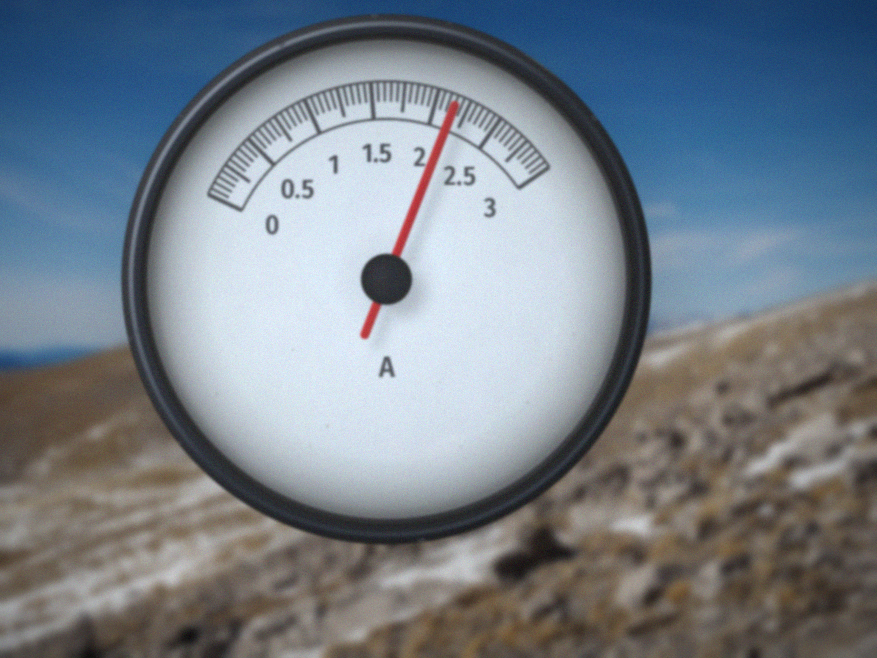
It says 2.15 A
